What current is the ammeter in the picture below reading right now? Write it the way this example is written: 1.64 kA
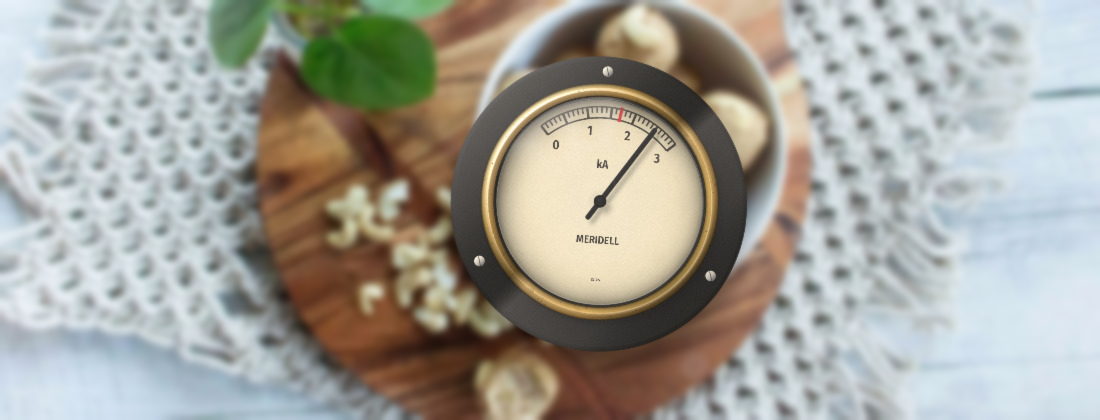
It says 2.5 kA
